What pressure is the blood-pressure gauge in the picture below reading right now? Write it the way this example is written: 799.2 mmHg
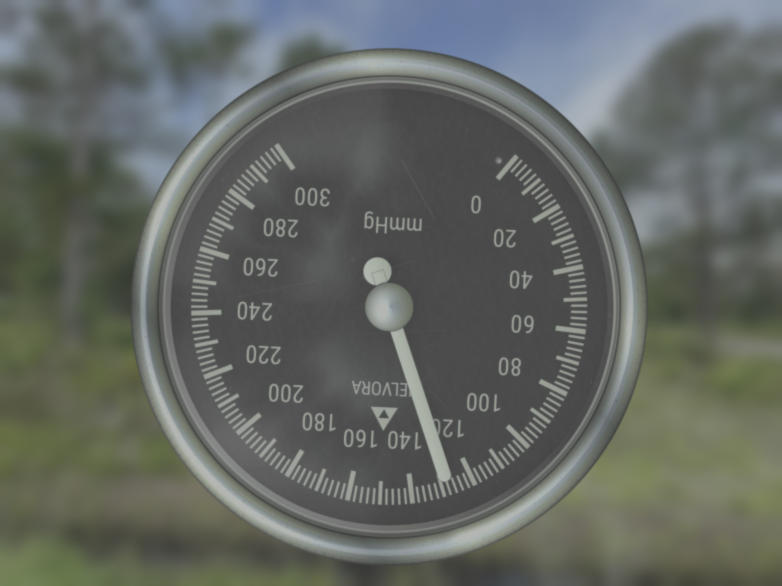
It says 128 mmHg
